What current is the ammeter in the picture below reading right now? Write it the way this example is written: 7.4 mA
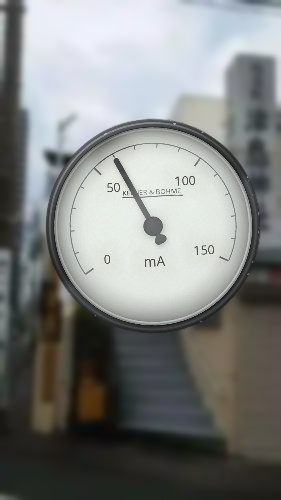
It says 60 mA
